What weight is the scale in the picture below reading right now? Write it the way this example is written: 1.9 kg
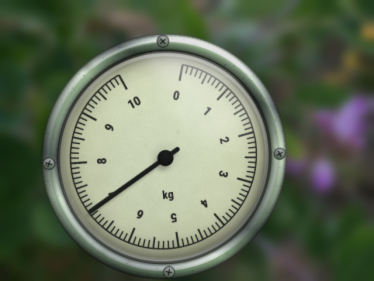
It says 7 kg
